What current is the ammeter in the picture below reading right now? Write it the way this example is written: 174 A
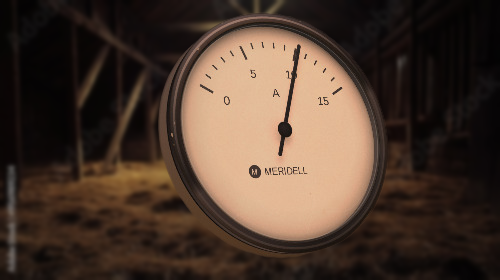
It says 10 A
